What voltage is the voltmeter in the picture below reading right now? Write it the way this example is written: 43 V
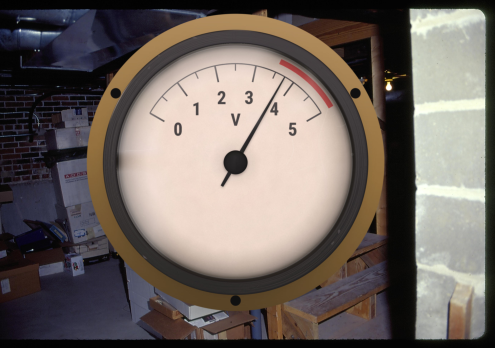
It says 3.75 V
